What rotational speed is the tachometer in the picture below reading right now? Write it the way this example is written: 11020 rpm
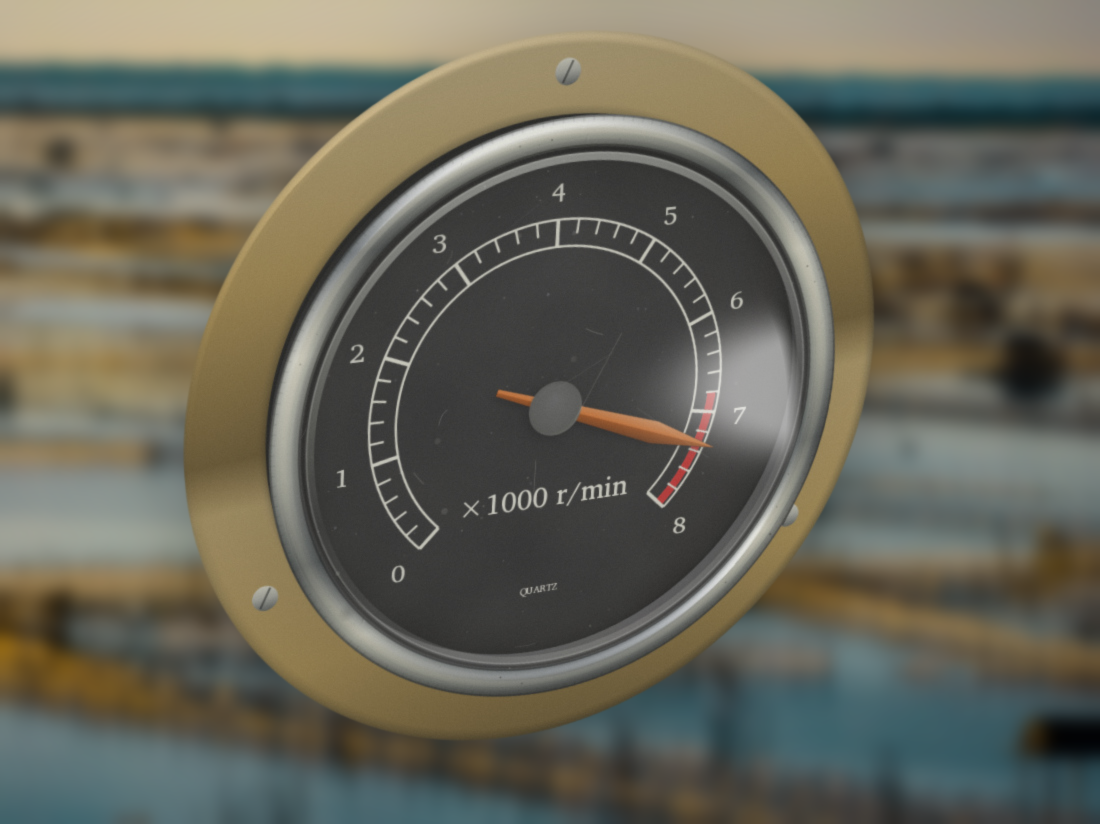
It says 7300 rpm
